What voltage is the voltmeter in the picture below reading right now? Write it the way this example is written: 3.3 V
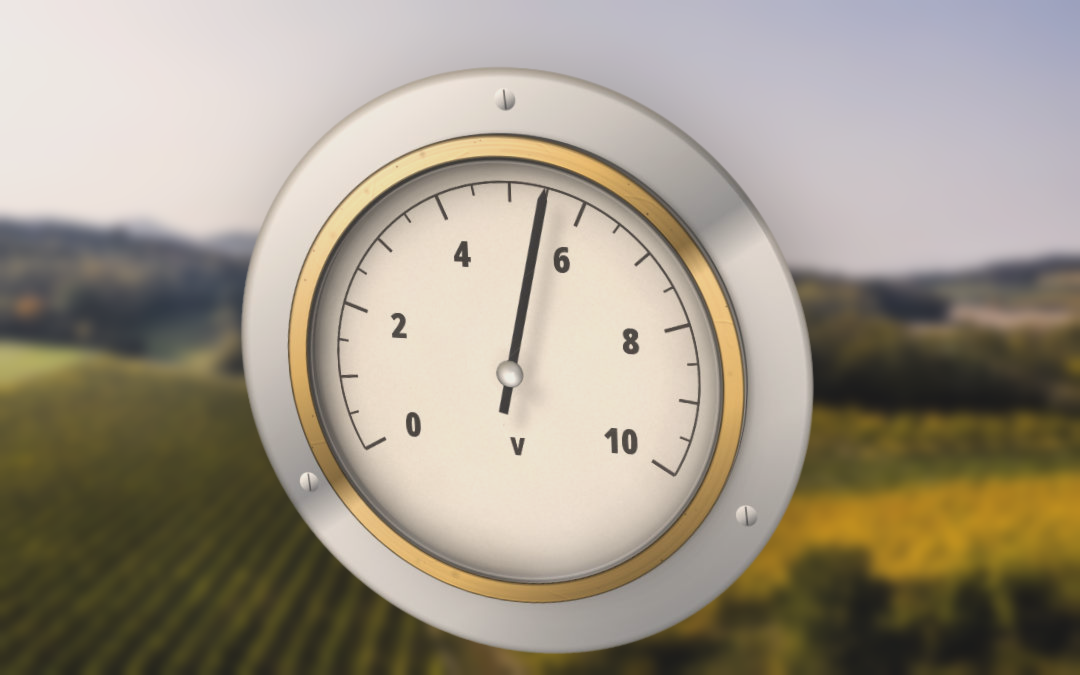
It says 5.5 V
